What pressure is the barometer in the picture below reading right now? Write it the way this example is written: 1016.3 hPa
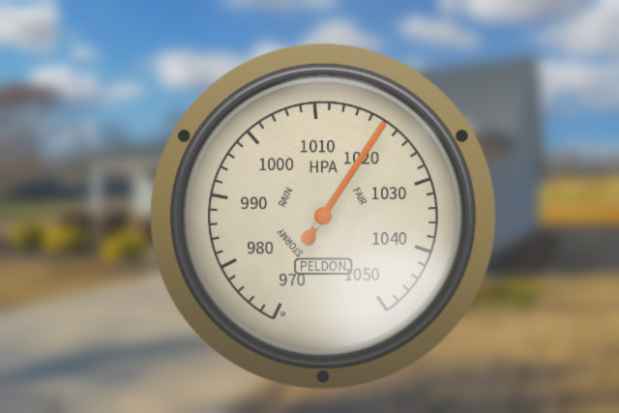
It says 1020 hPa
